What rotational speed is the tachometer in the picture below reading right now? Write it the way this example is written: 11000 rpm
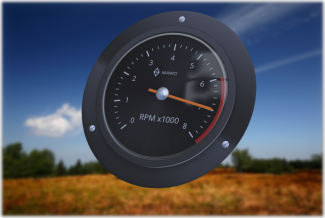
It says 7000 rpm
